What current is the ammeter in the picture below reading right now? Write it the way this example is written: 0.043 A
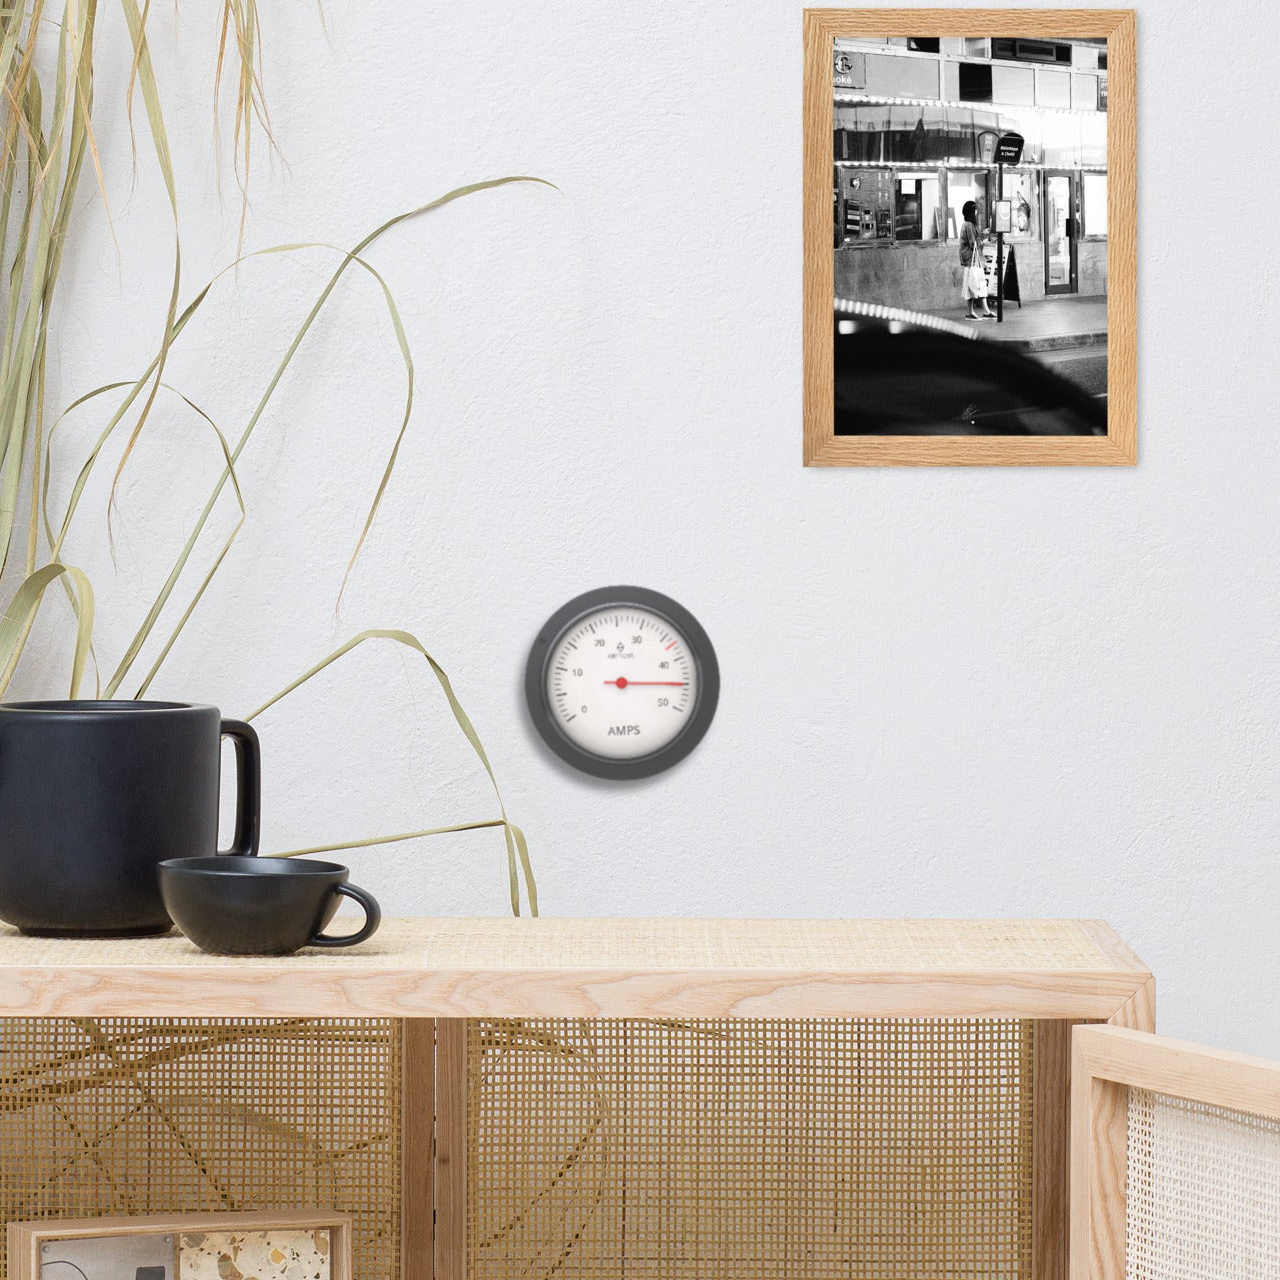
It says 45 A
